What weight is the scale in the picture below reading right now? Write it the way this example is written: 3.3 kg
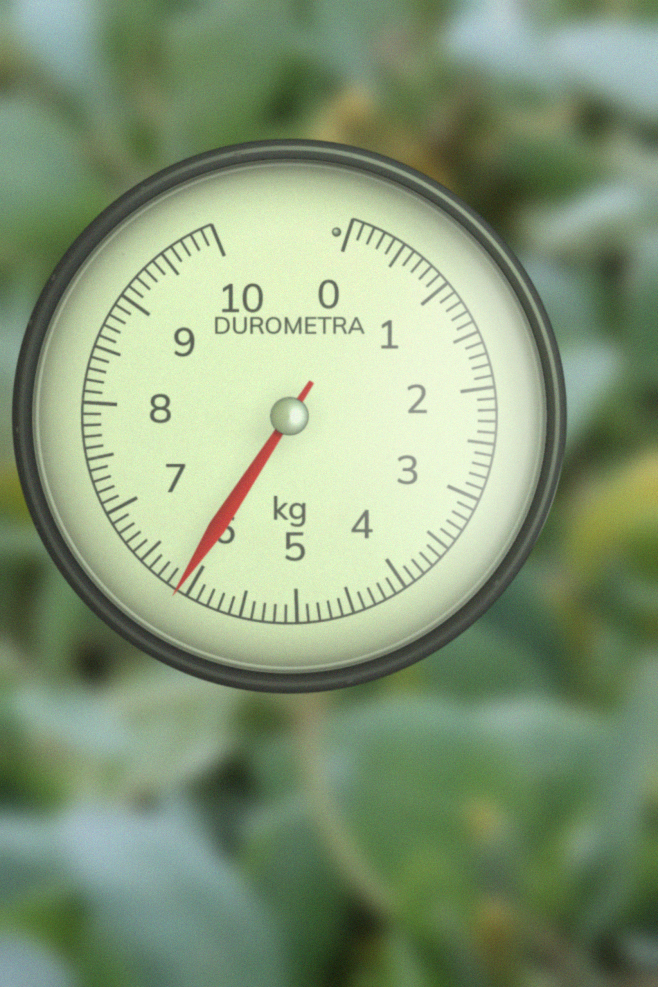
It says 6.1 kg
